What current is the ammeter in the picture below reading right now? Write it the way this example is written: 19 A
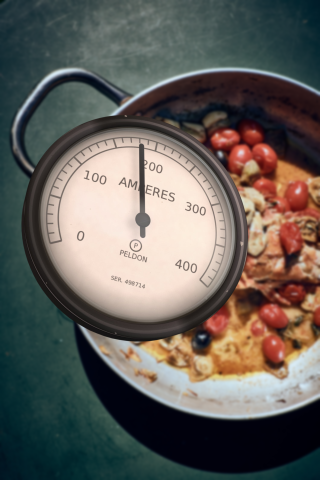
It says 180 A
